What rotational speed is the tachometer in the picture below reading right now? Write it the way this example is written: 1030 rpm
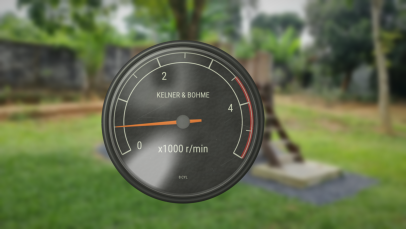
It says 500 rpm
